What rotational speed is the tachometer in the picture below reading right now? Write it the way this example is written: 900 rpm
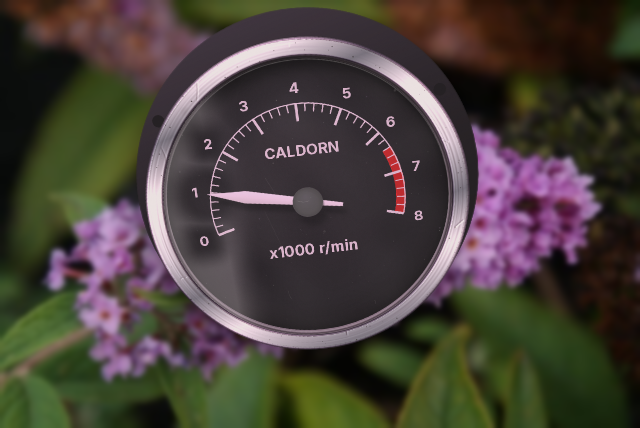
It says 1000 rpm
